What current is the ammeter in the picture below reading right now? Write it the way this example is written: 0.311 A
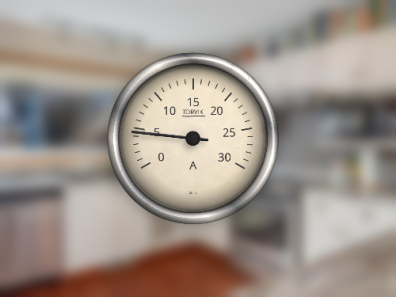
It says 4.5 A
